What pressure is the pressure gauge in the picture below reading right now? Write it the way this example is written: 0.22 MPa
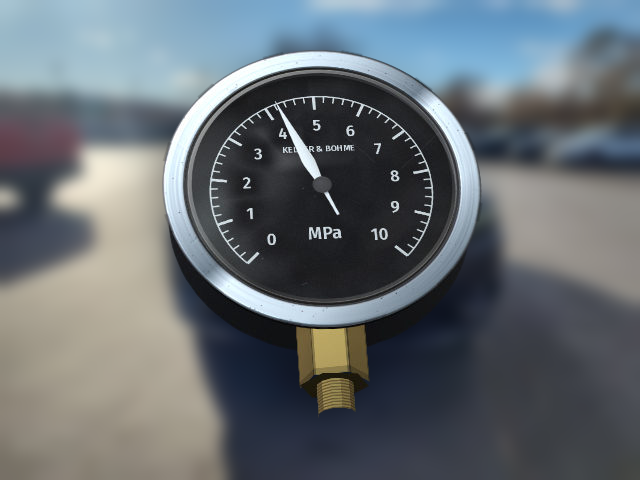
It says 4.2 MPa
